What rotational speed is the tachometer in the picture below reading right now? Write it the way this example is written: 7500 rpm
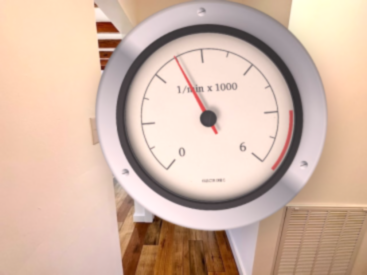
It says 2500 rpm
